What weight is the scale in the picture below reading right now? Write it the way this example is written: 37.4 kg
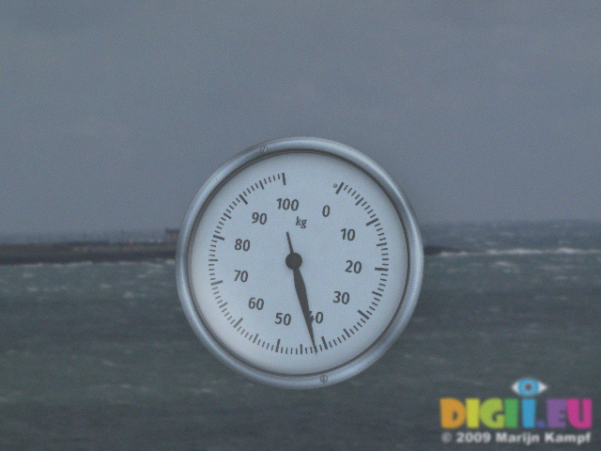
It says 42 kg
